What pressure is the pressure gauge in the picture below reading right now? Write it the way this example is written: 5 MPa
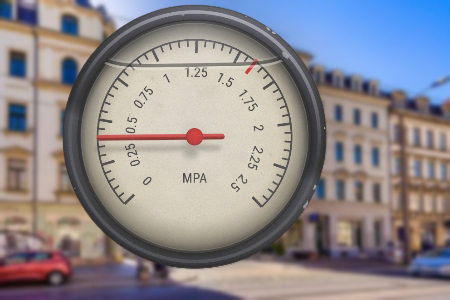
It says 0.4 MPa
